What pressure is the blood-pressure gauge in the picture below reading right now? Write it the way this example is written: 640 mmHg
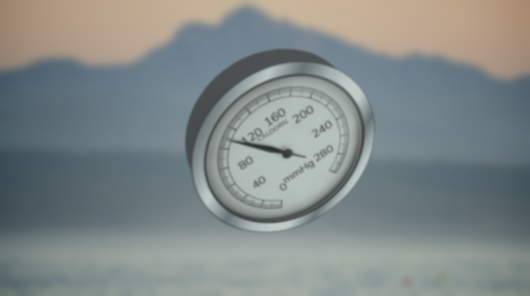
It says 110 mmHg
